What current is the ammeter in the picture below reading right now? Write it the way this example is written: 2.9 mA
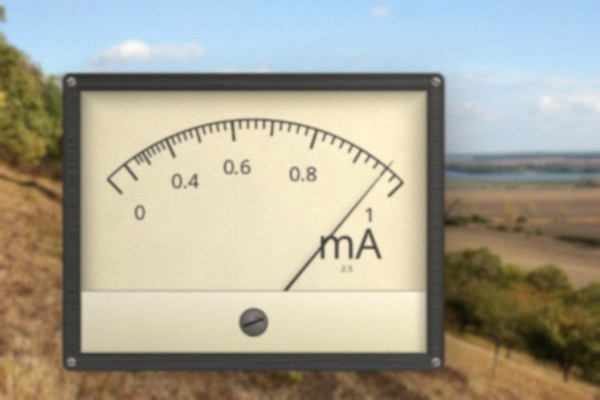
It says 0.96 mA
